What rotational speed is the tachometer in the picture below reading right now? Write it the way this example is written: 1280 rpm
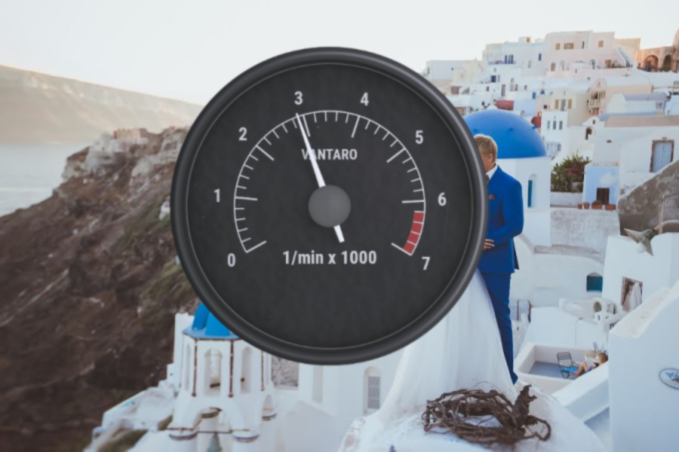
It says 2900 rpm
